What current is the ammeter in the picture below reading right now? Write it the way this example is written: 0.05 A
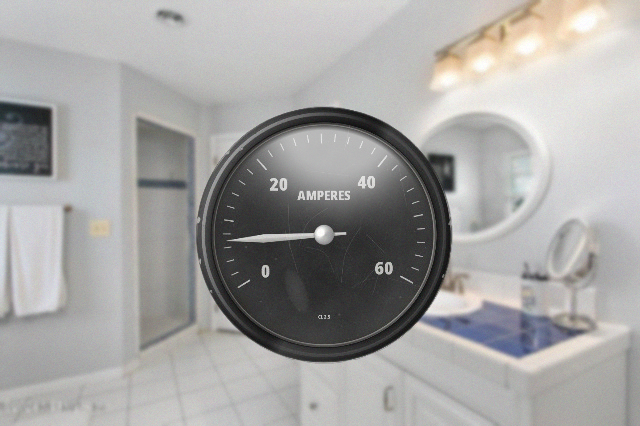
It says 7 A
